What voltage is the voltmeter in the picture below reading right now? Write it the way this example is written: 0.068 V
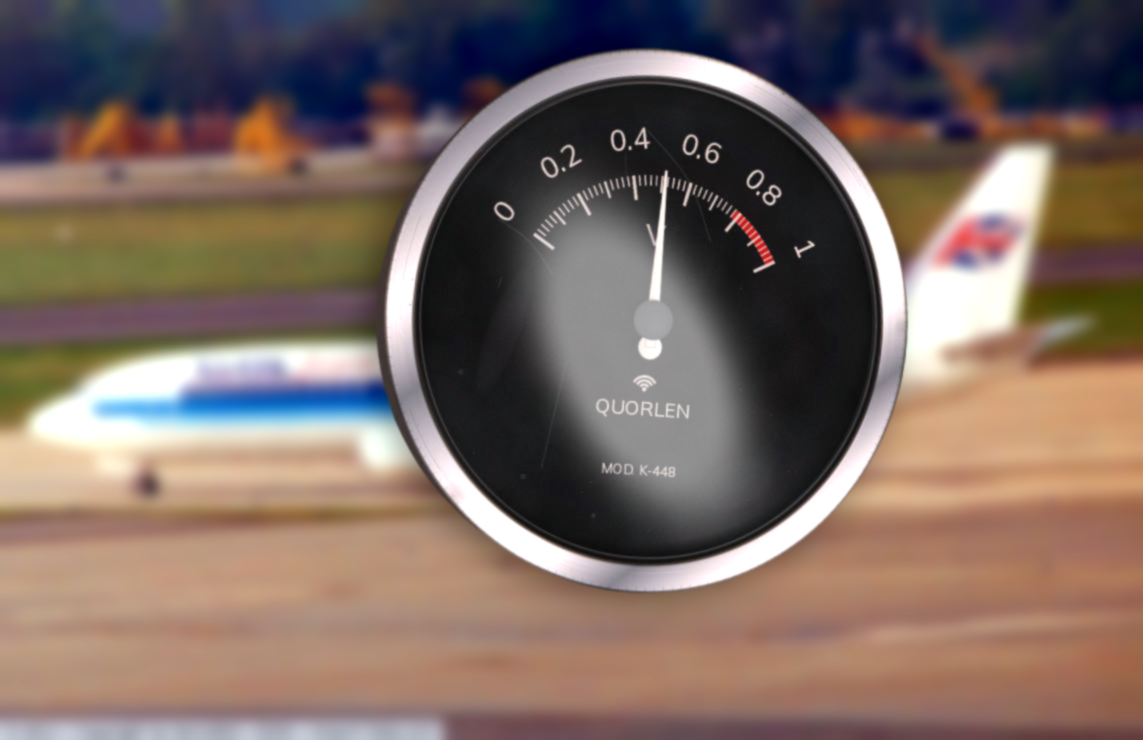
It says 0.5 V
